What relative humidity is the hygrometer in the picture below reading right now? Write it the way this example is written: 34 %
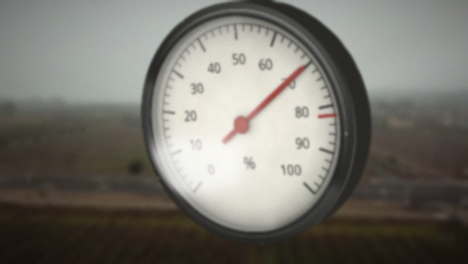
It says 70 %
